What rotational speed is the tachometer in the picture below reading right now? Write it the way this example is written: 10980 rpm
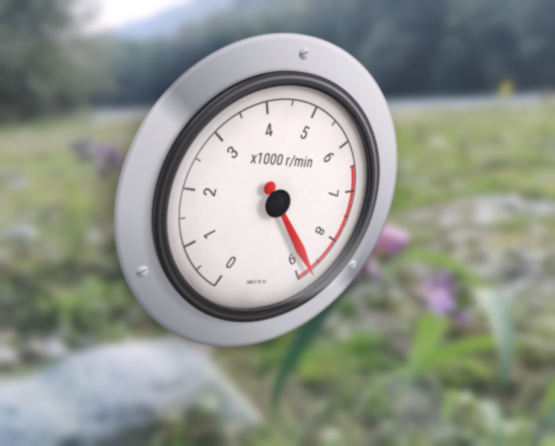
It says 8750 rpm
